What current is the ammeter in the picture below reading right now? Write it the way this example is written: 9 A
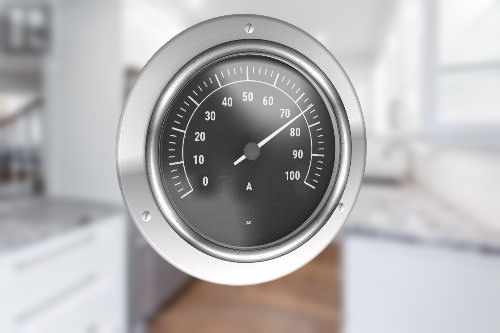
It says 74 A
